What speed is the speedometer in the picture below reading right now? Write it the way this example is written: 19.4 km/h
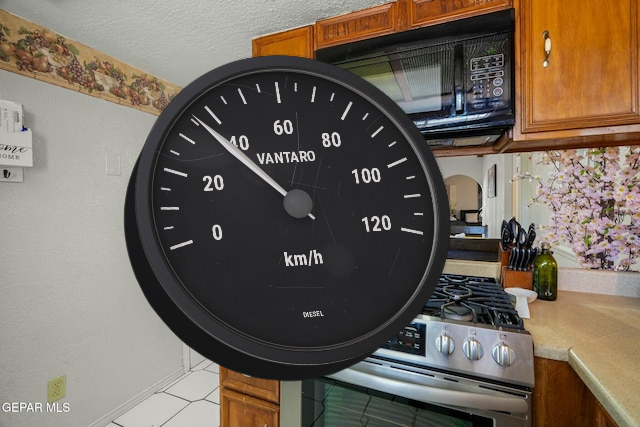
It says 35 km/h
